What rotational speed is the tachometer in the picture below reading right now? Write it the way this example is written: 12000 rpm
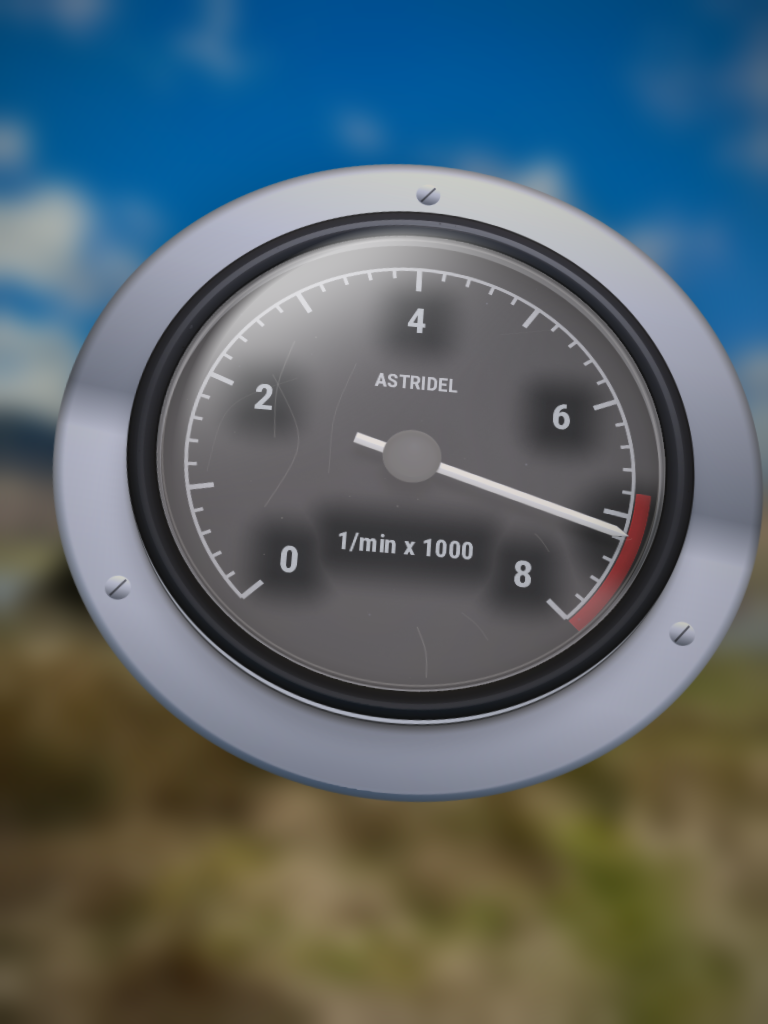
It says 7200 rpm
